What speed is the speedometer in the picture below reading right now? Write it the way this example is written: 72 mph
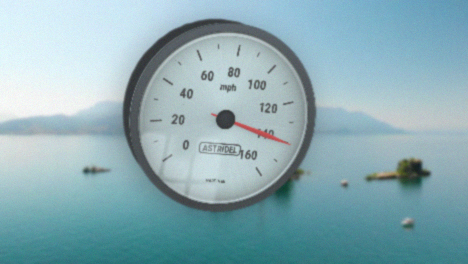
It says 140 mph
